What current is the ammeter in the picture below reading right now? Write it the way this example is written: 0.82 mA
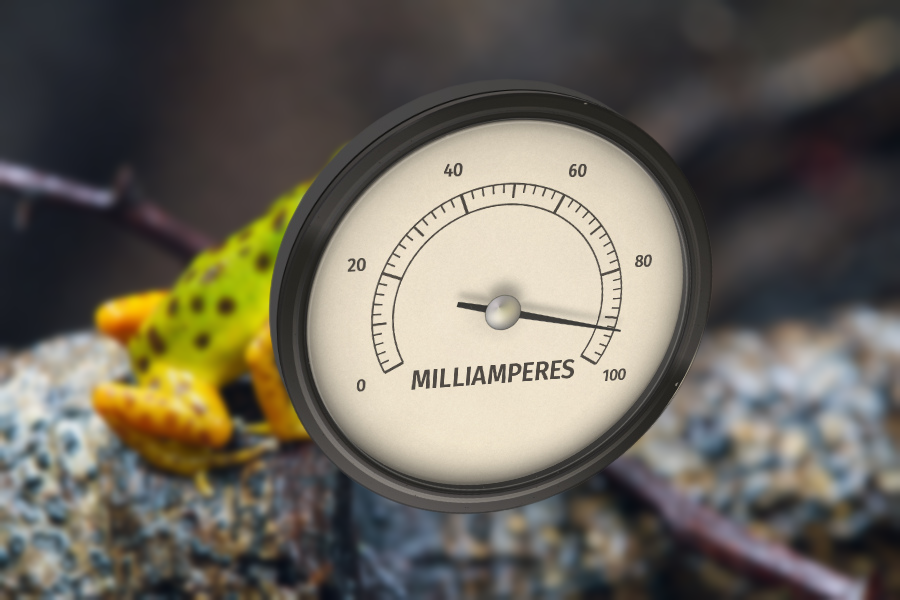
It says 92 mA
